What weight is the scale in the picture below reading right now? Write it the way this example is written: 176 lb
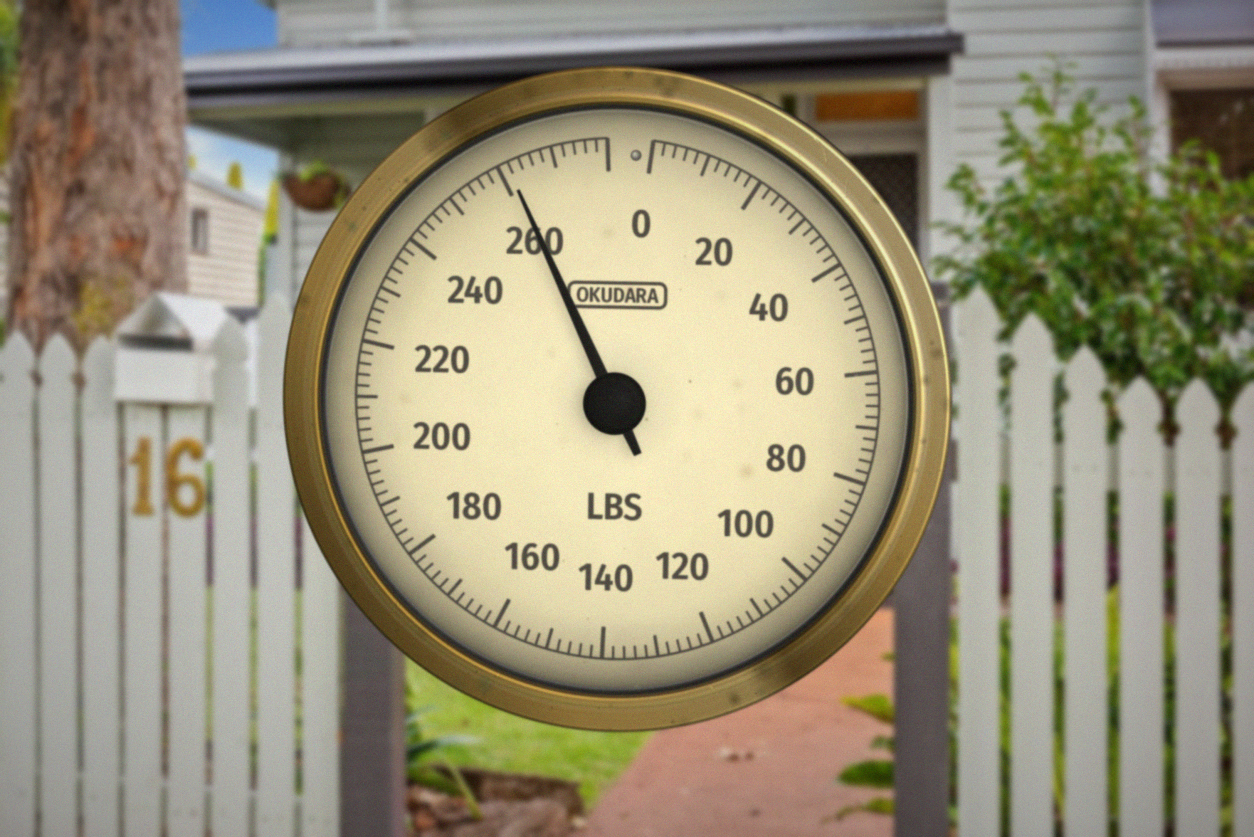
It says 262 lb
